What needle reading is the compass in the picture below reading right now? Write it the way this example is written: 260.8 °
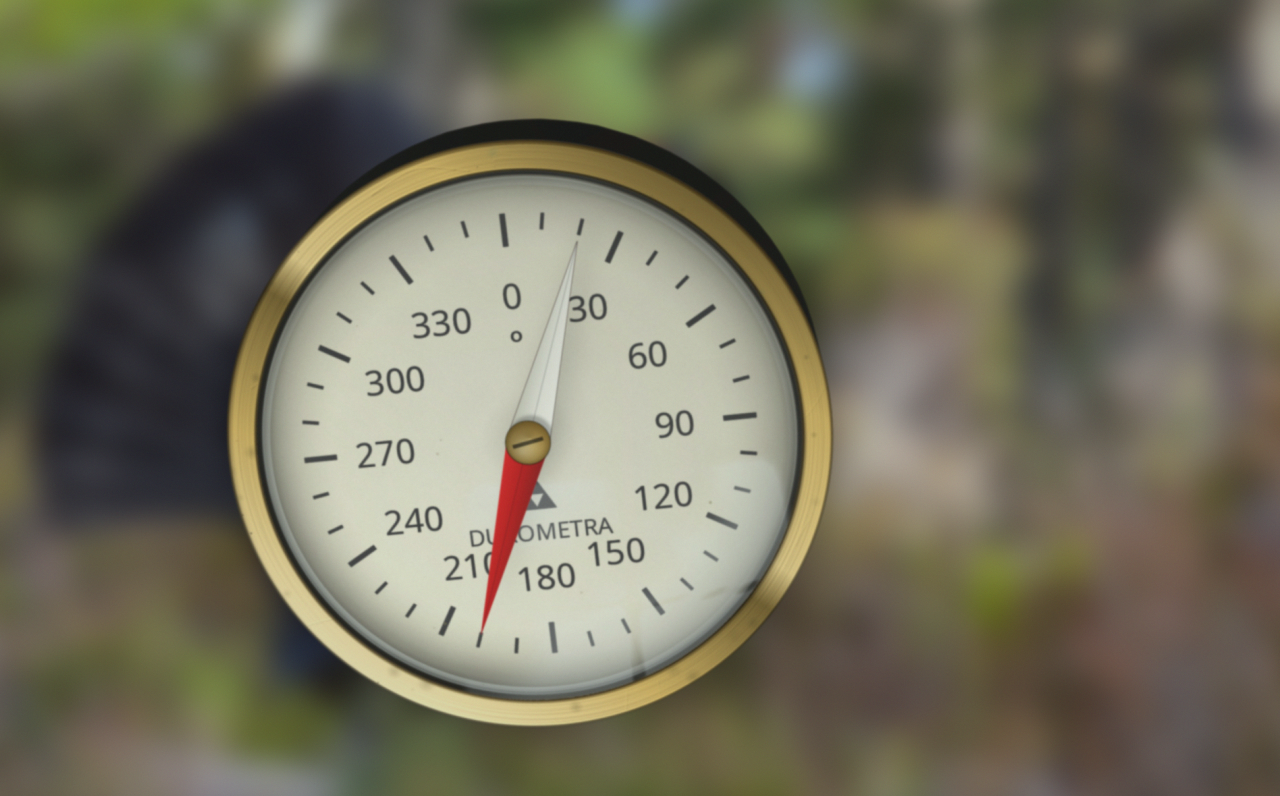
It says 200 °
